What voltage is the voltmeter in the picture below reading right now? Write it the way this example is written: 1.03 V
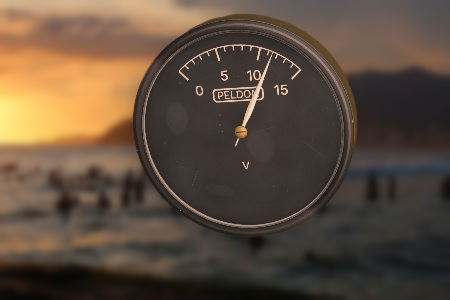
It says 11.5 V
